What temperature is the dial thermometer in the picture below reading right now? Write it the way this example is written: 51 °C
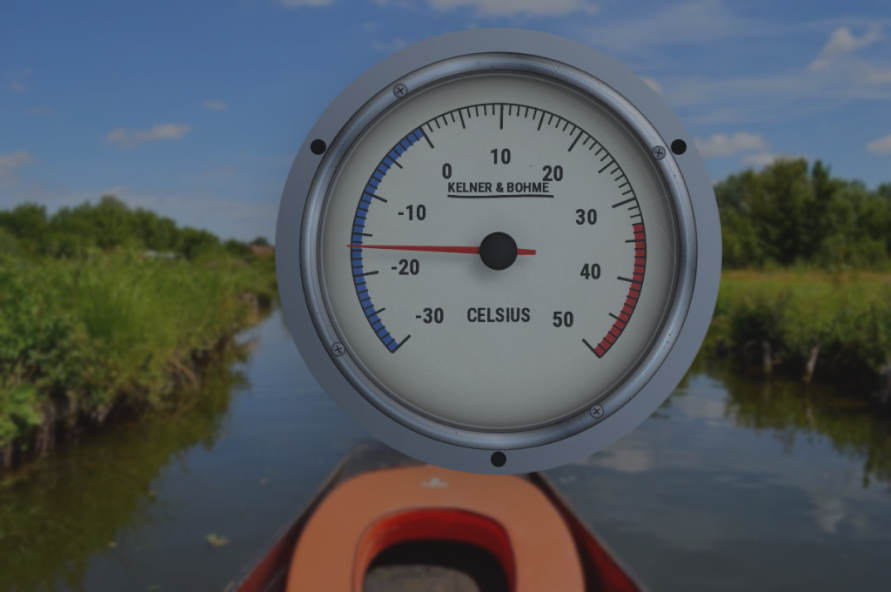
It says -16.5 °C
